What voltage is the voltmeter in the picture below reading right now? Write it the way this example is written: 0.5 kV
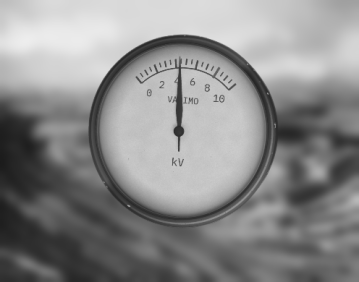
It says 4.5 kV
